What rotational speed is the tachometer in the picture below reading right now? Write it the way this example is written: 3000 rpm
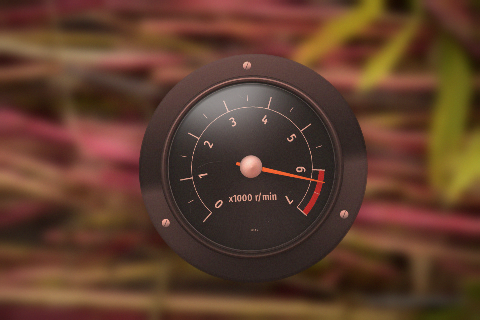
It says 6250 rpm
